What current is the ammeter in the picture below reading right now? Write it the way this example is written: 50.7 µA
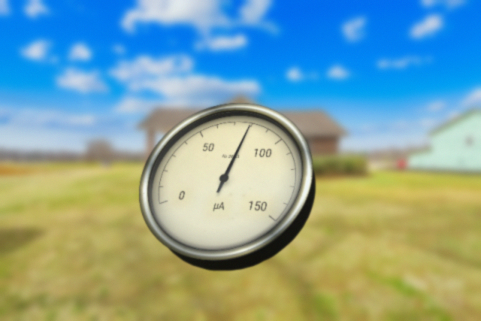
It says 80 µA
